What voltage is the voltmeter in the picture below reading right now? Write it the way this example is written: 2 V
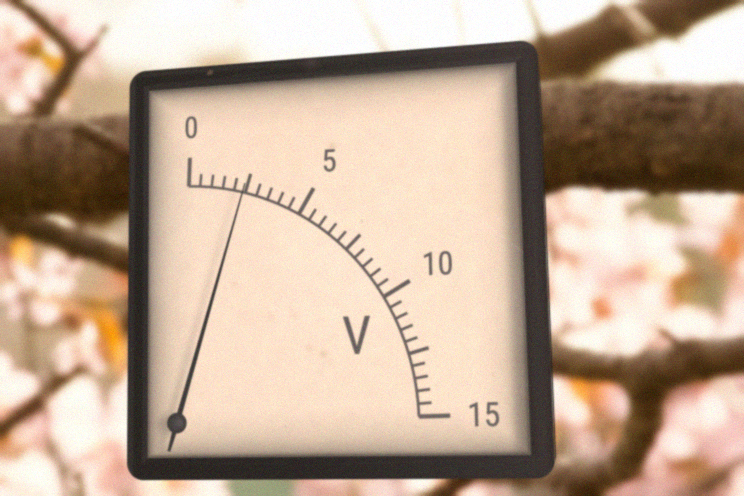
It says 2.5 V
